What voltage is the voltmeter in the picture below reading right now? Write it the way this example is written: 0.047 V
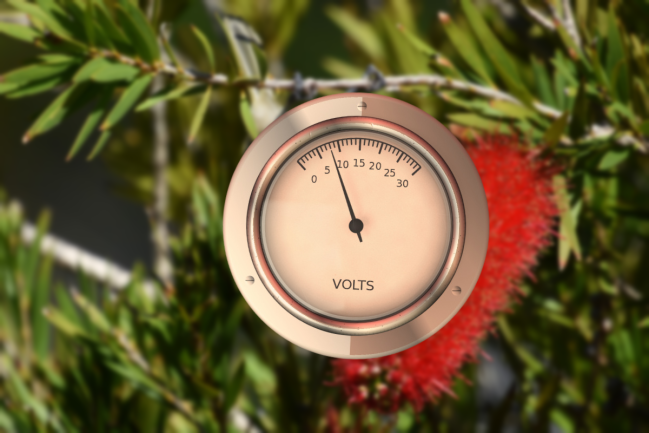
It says 8 V
